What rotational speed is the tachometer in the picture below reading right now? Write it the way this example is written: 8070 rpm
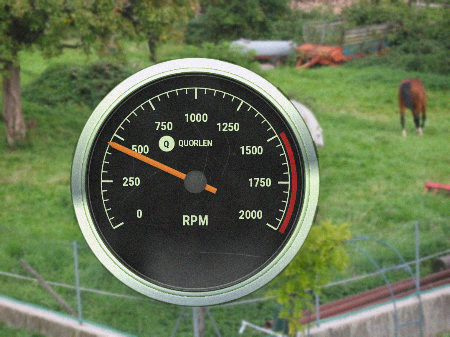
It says 450 rpm
